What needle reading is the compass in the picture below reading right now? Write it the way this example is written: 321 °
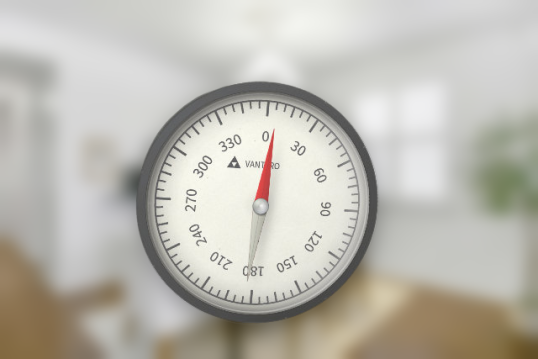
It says 5 °
